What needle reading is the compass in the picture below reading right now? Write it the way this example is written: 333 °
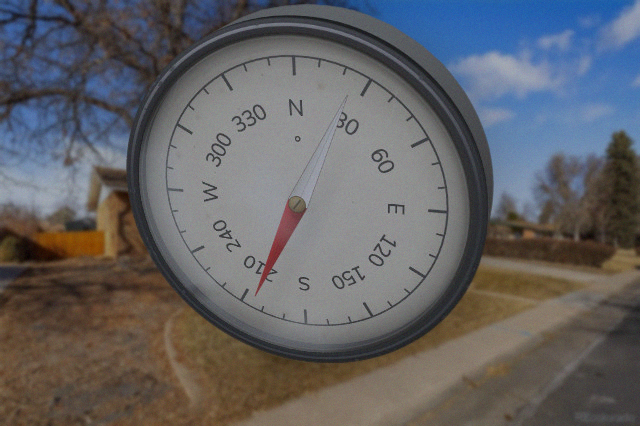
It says 205 °
